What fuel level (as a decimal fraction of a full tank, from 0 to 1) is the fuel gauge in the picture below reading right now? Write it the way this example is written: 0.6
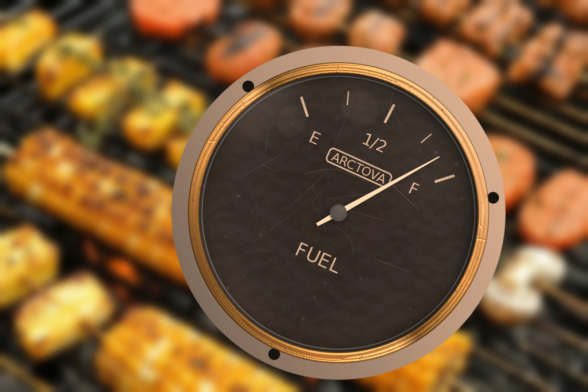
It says 0.875
